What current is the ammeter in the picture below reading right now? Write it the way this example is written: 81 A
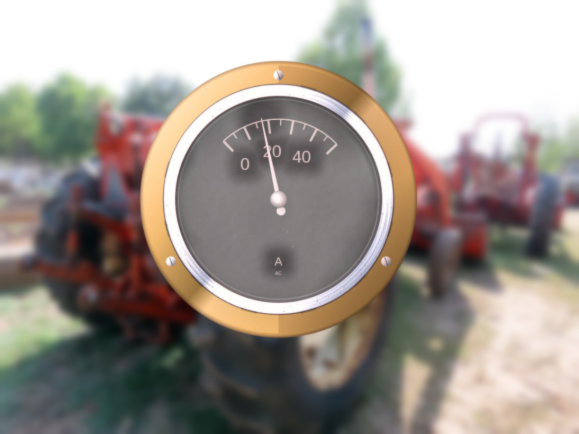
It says 17.5 A
